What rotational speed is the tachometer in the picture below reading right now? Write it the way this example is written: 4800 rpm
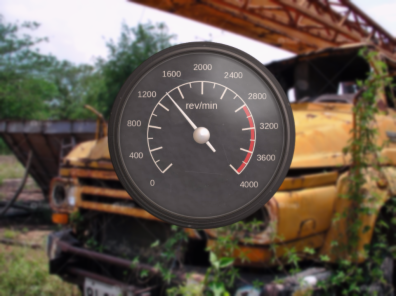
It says 1400 rpm
